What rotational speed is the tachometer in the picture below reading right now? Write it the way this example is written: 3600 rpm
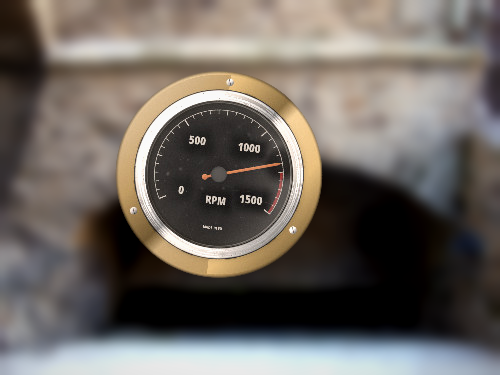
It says 1200 rpm
